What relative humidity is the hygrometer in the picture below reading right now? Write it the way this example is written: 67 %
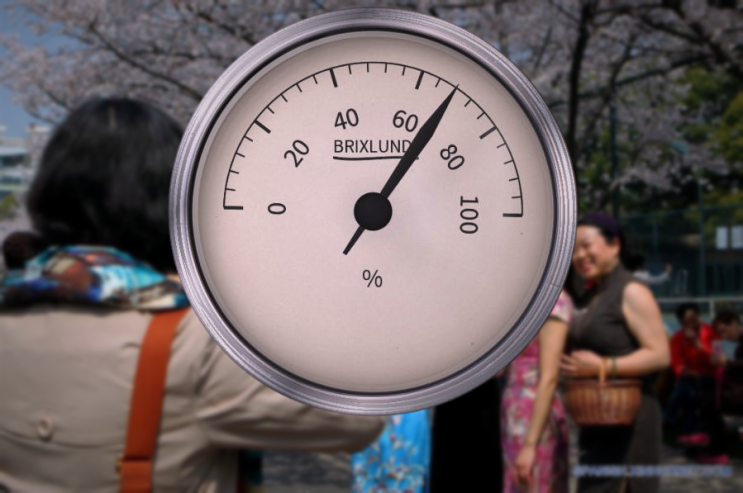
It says 68 %
